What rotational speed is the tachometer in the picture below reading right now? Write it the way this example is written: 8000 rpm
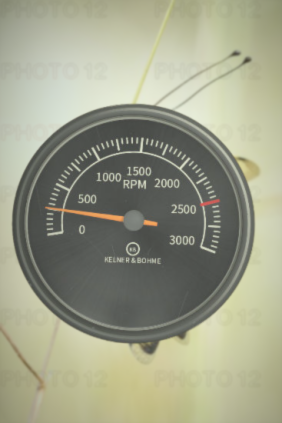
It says 250 rpm
